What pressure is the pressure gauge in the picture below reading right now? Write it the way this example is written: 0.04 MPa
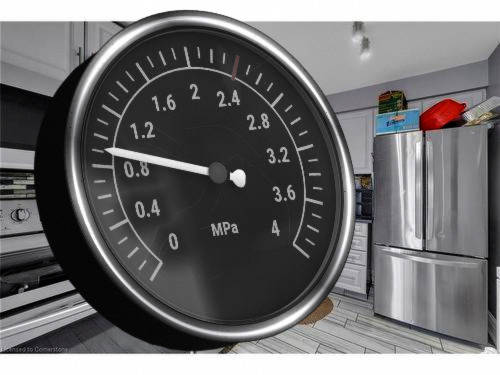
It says 0.9 MPa
